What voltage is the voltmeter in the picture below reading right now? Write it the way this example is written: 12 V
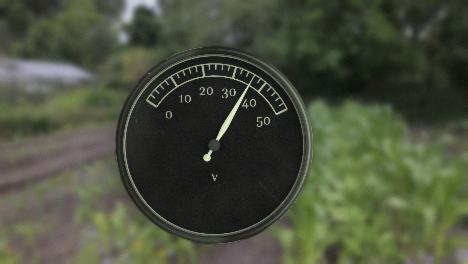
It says 36 V
